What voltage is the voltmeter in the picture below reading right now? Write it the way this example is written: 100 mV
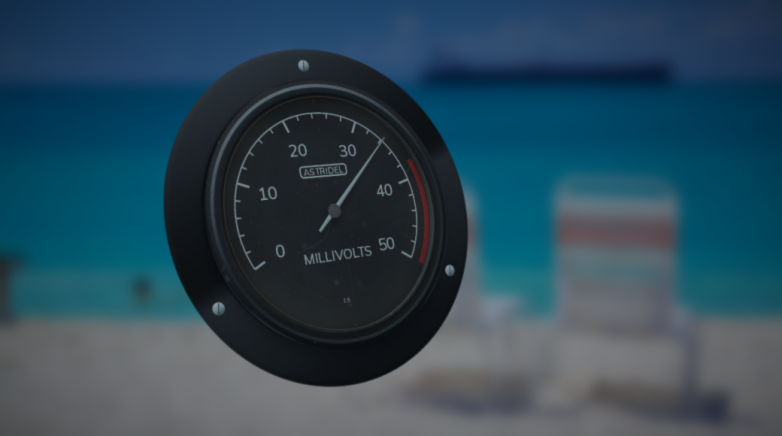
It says 34 mV
